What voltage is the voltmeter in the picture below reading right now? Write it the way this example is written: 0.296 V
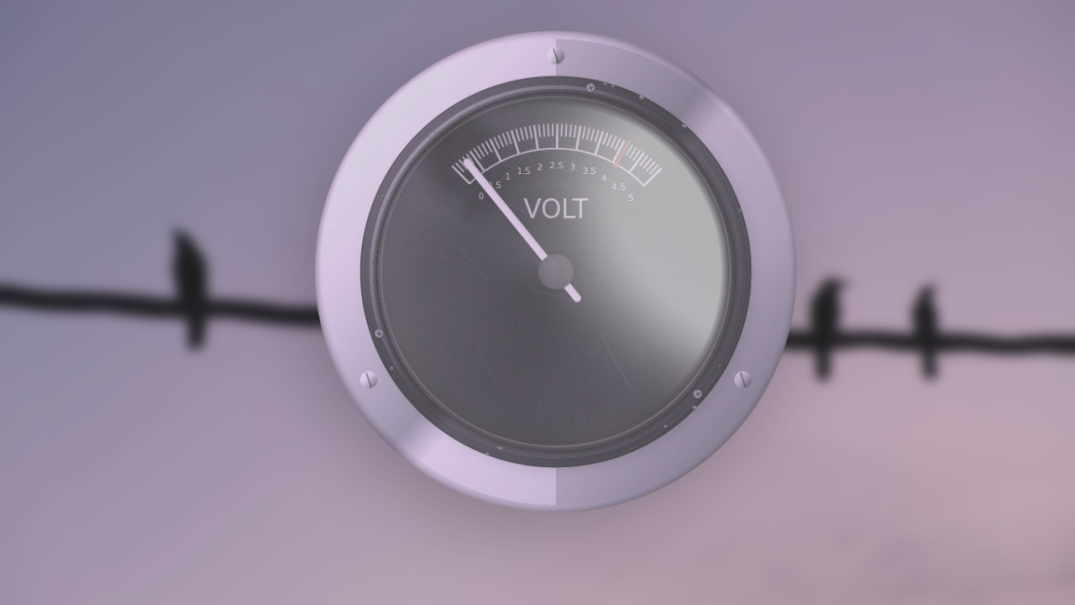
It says 0.3 V
